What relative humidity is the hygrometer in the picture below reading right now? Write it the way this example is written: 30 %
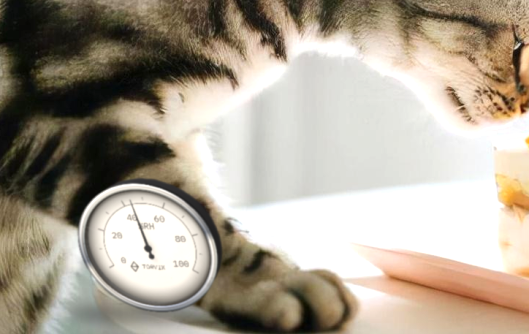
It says 45 %
